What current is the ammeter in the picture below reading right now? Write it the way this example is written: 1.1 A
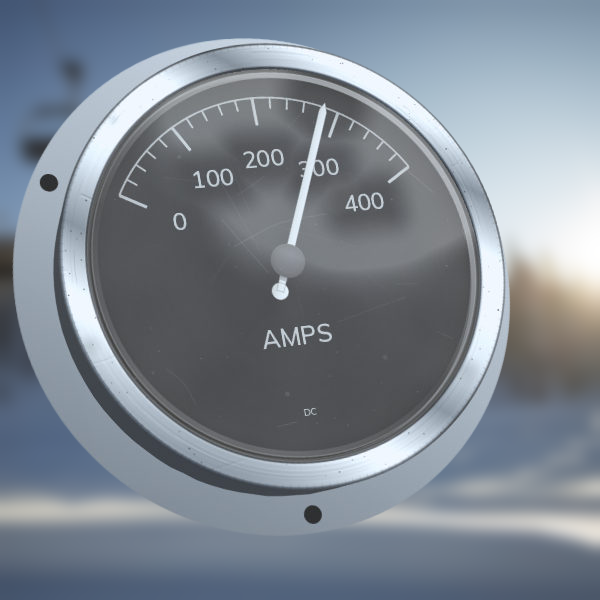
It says 280 A
